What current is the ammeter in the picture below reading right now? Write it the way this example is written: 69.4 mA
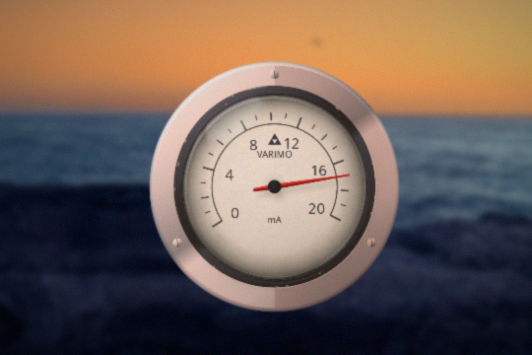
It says 17 mA
